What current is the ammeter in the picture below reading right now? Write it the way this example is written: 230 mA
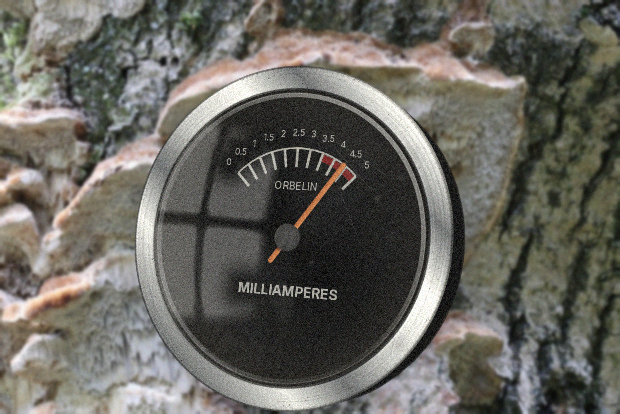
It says 4.5 mA
